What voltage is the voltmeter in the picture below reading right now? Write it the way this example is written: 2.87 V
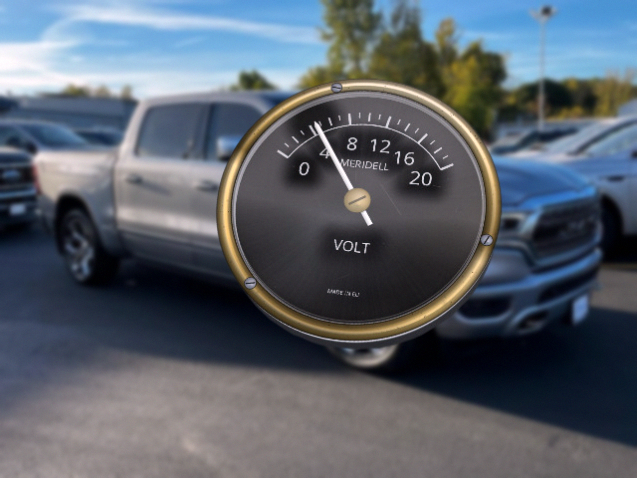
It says 4.5 V
